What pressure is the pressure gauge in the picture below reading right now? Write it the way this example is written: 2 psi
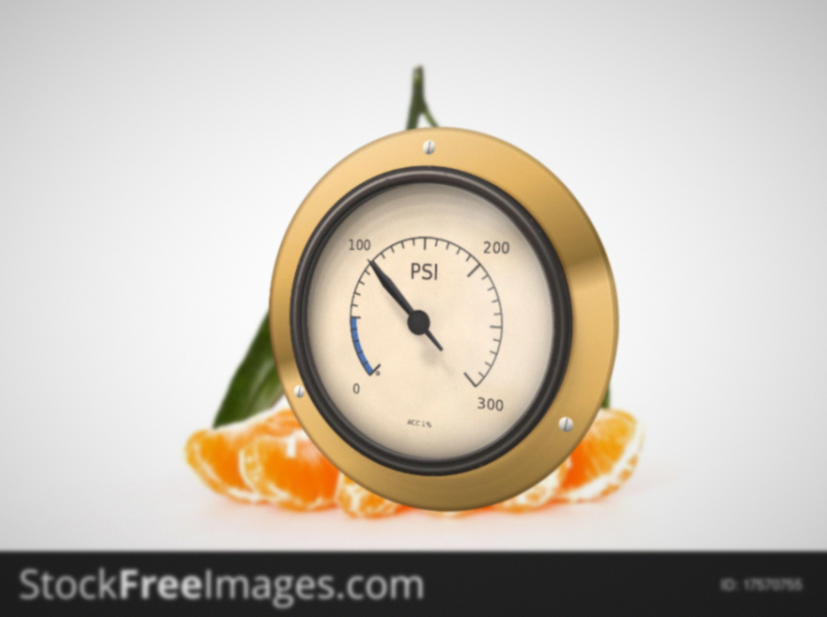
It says 100 psi
